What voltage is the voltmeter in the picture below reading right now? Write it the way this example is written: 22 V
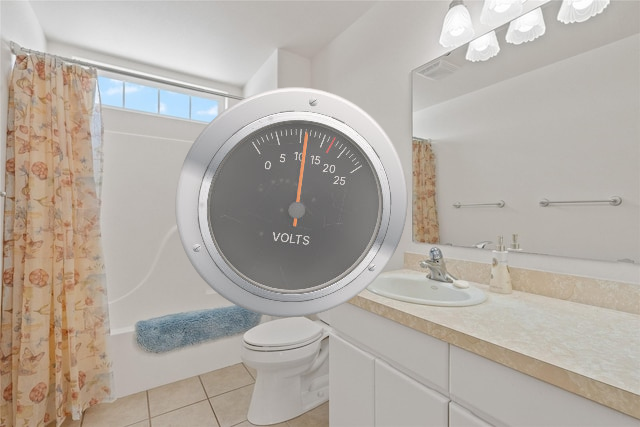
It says 11 V
